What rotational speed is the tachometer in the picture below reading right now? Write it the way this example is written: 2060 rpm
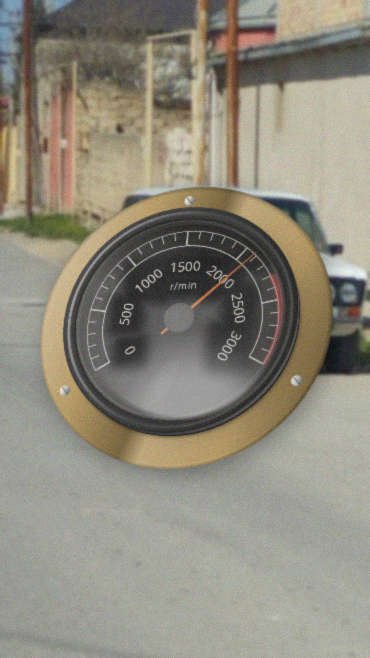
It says 2100 rpm
